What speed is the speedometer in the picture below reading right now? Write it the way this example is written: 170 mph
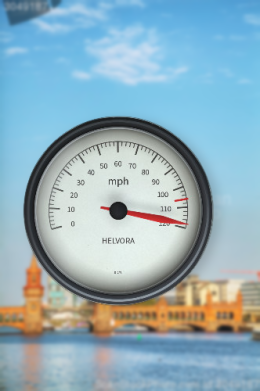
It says 118 mph
